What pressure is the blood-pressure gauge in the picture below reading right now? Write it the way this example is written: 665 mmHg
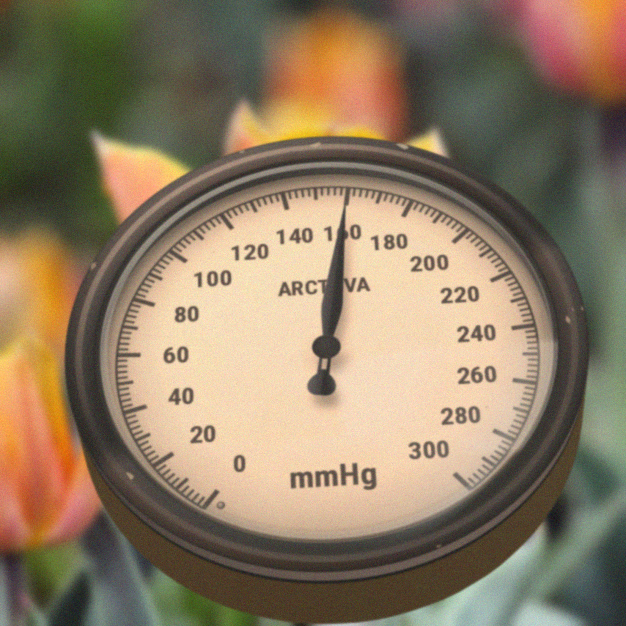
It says 160 mmHg
